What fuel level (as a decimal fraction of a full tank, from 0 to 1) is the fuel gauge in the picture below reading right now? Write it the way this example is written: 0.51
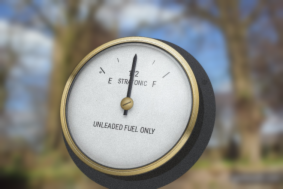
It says 0.5
